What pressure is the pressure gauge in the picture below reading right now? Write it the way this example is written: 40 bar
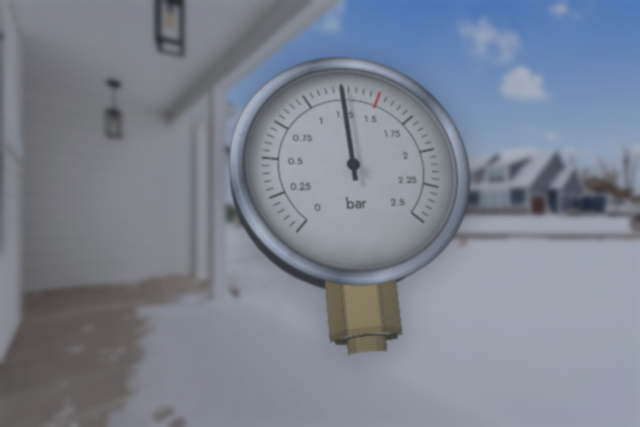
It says 1.25 bar
